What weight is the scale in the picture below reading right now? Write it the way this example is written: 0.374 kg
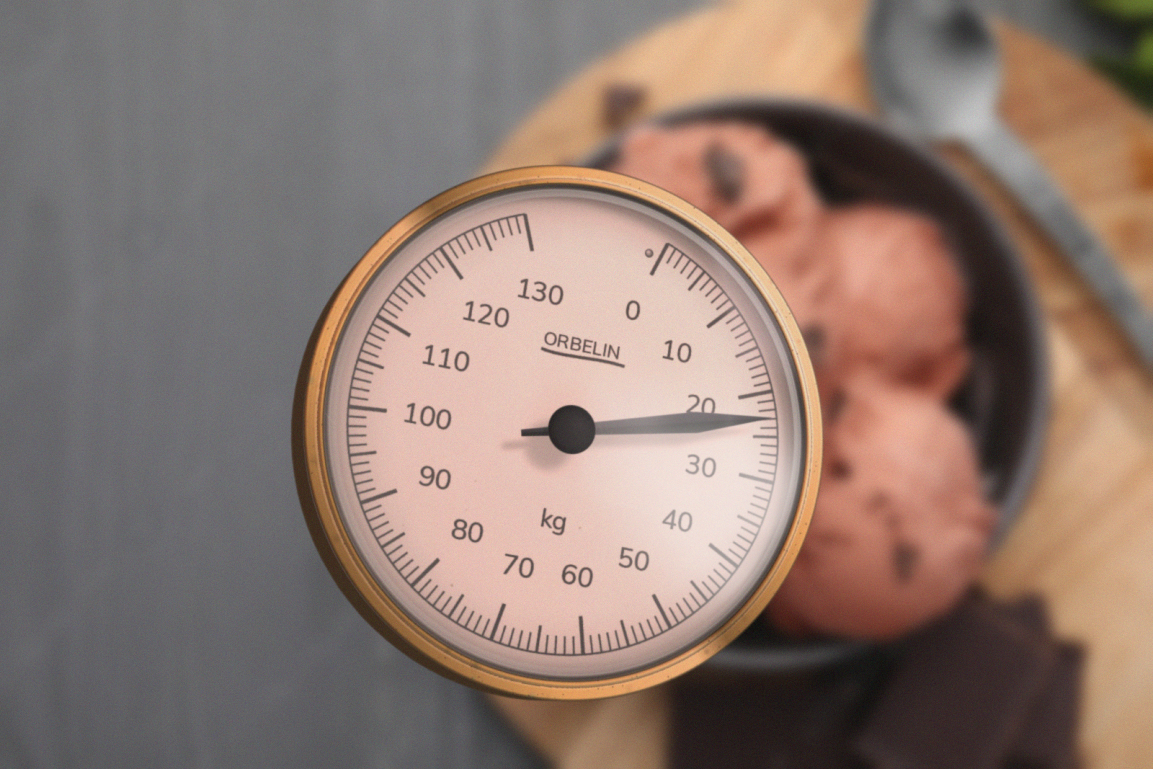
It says 23 kg
